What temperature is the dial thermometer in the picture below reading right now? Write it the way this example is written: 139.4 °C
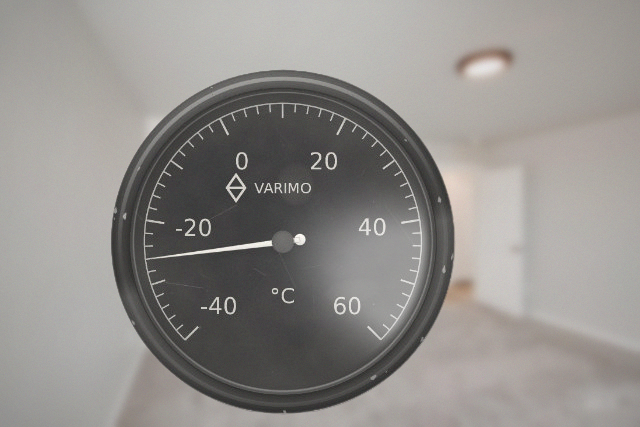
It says -26 °C
